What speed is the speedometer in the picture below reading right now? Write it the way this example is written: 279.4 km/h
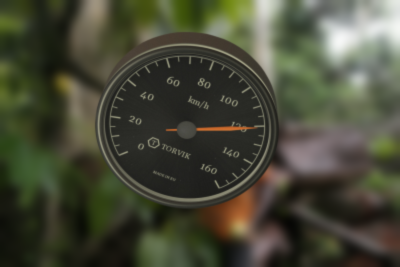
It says 120 km/h
